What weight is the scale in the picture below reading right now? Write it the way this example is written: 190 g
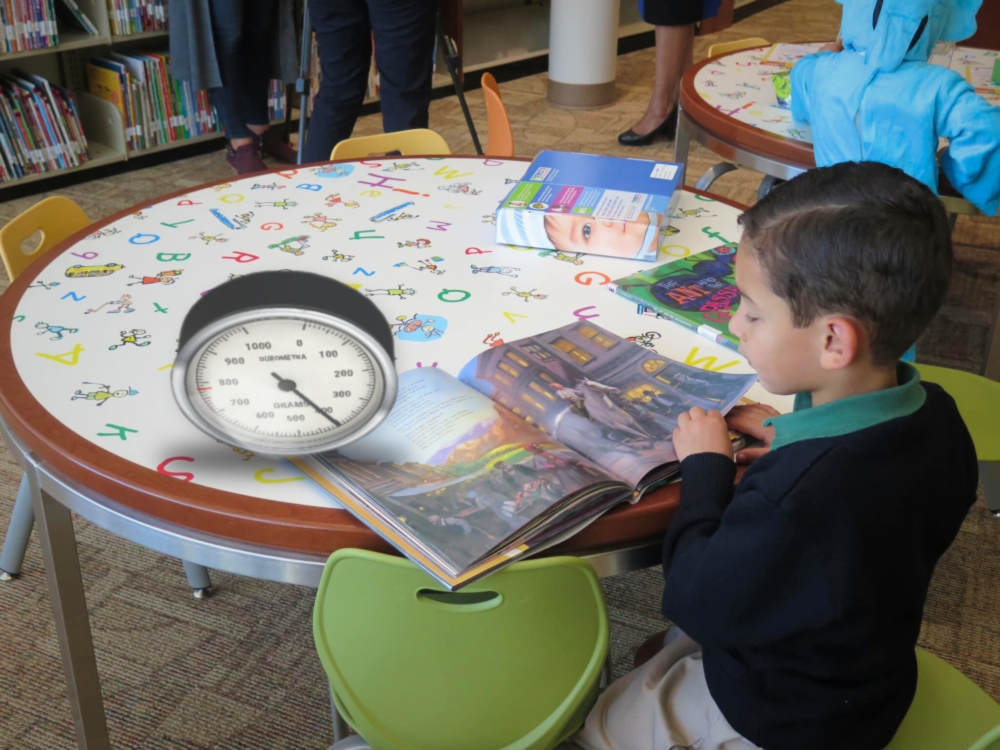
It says 400 g
